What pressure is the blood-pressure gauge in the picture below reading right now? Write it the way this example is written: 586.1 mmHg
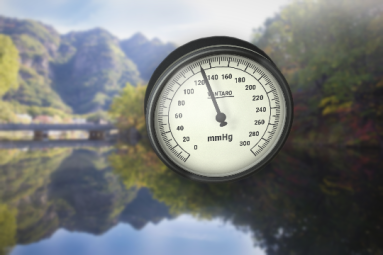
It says 130 mmHg
